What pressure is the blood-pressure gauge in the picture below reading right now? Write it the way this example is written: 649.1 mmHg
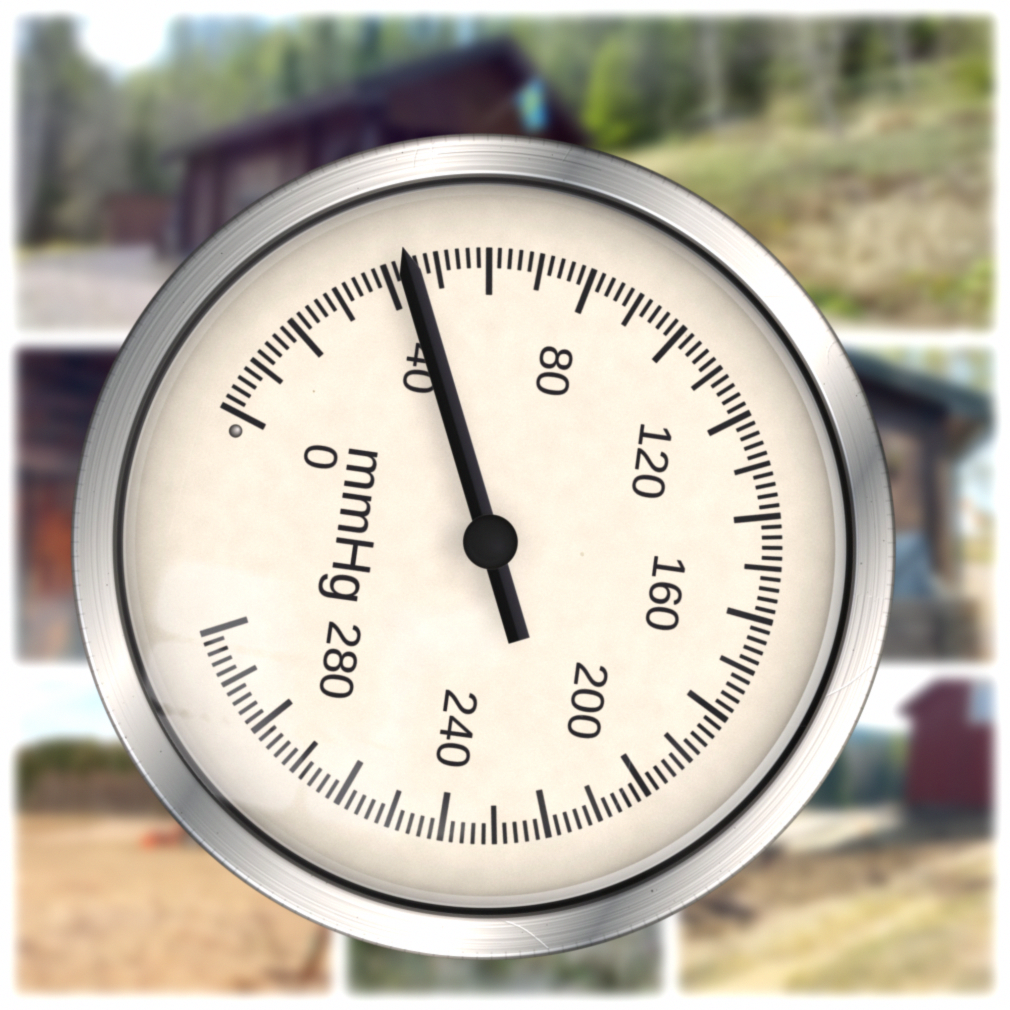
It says 44 mmHg
